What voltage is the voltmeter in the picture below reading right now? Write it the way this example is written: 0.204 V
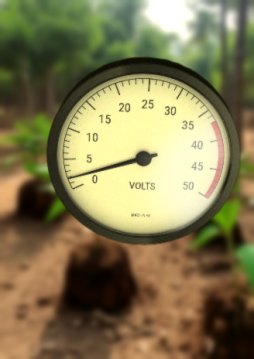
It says 2 V
